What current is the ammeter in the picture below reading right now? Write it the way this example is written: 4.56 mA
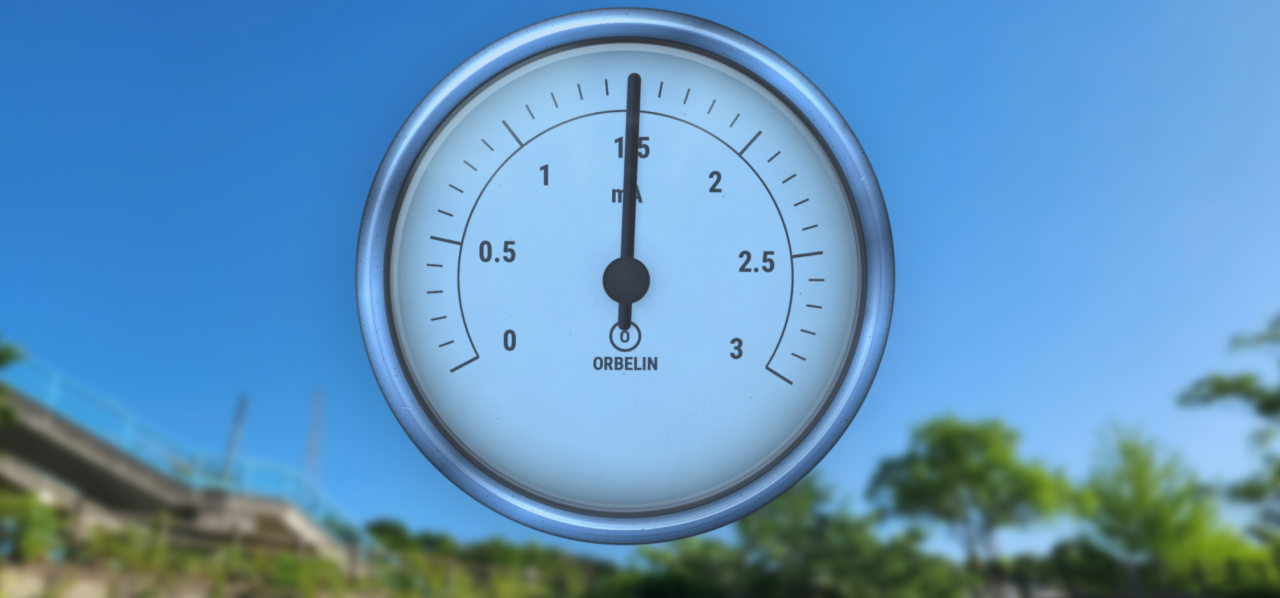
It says 1.5 mA
